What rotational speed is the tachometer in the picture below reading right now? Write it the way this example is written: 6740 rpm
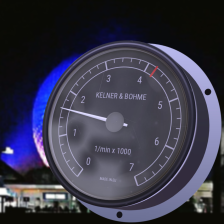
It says 1600 rpm
